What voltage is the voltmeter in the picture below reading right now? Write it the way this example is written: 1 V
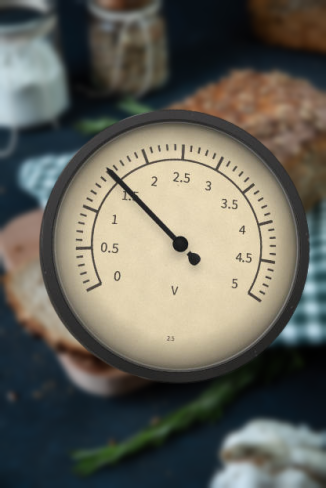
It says 1.5 V
